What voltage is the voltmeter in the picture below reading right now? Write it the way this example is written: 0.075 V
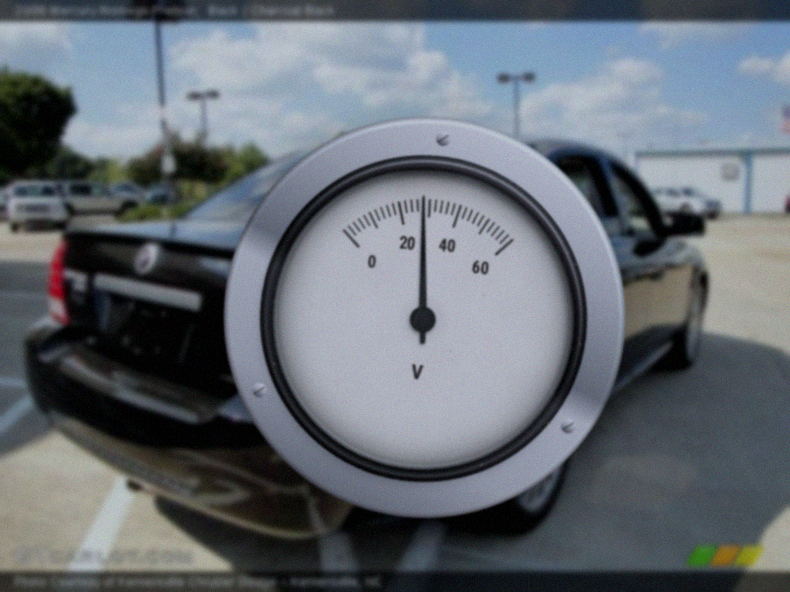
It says 28 V
